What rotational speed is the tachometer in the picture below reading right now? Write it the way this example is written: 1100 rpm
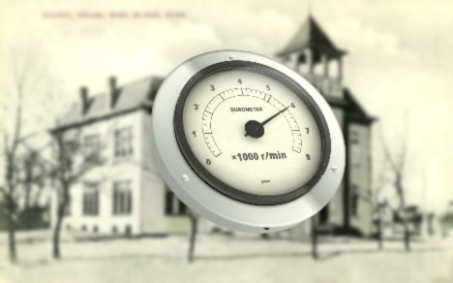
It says 6000 rpm
